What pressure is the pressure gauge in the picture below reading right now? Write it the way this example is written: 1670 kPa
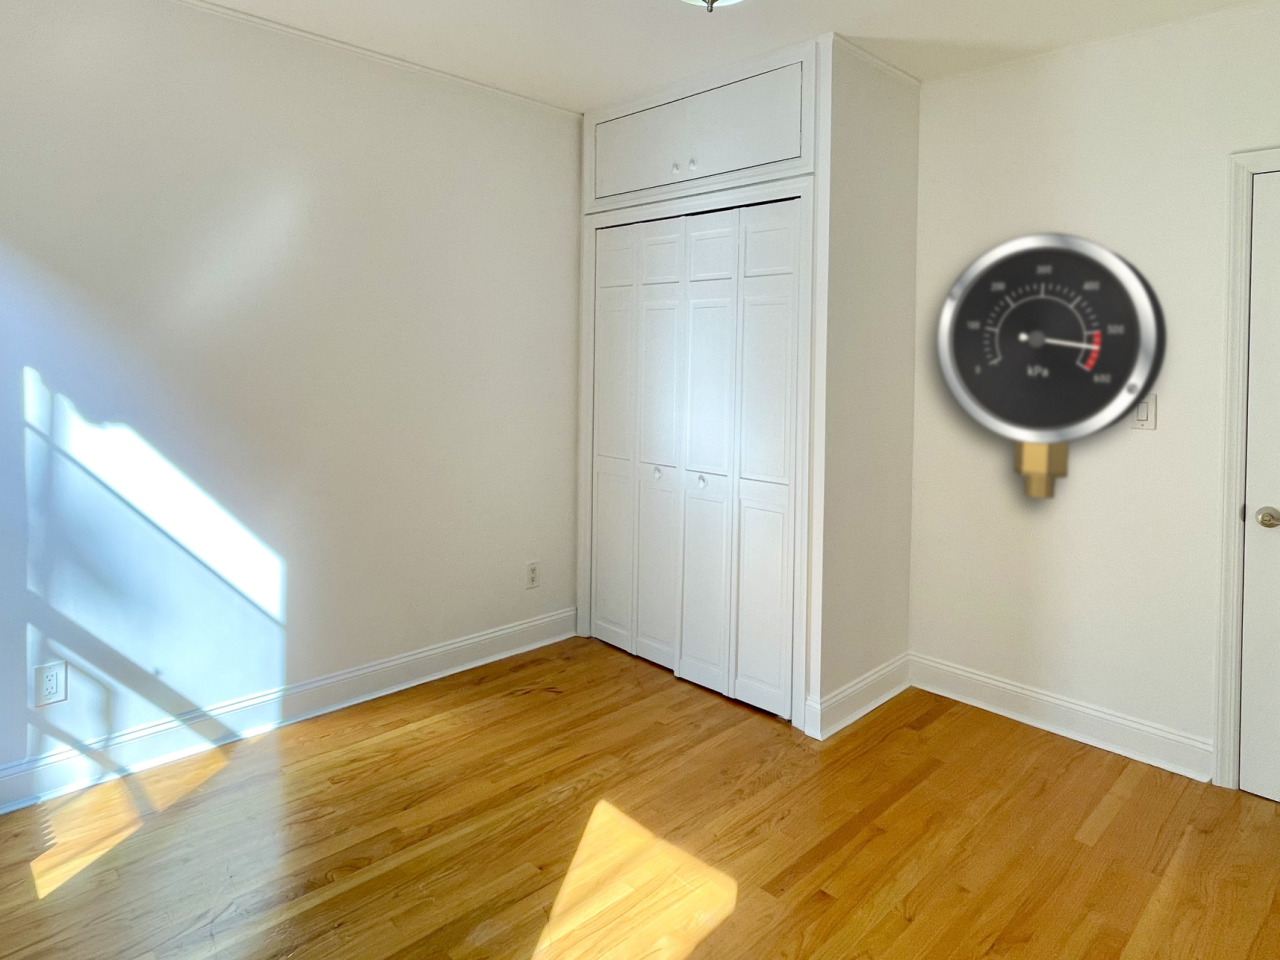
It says 540 kPa
